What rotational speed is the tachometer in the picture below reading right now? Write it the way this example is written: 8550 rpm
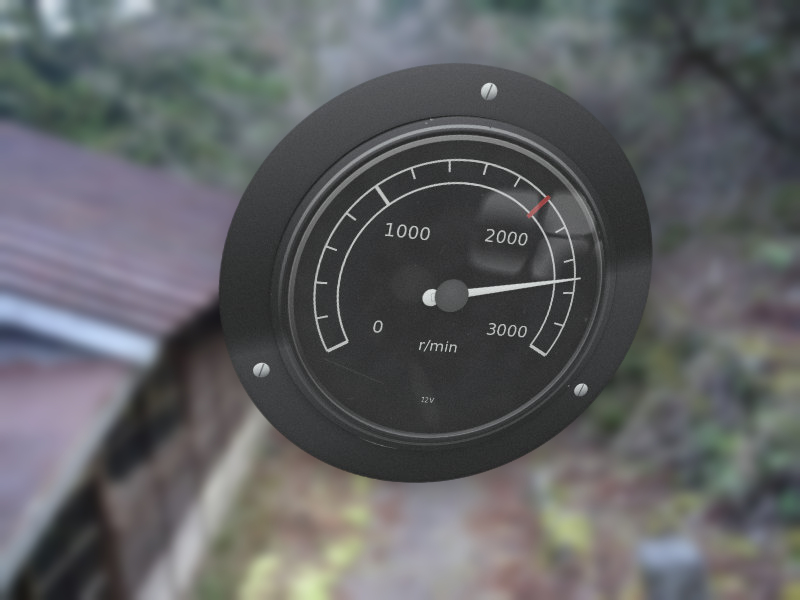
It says 2500 rpm
